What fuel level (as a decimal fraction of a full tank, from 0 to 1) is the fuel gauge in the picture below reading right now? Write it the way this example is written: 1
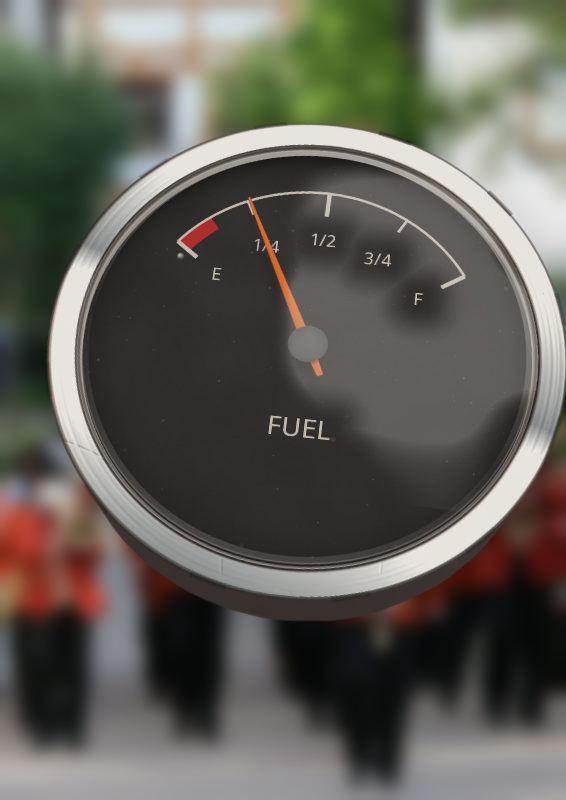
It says 0.25
